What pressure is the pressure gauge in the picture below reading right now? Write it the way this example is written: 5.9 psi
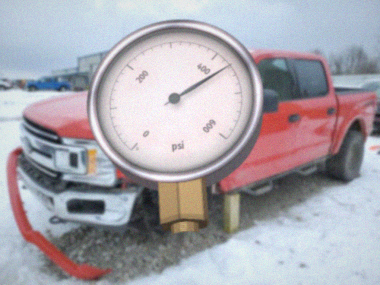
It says 440 psi
